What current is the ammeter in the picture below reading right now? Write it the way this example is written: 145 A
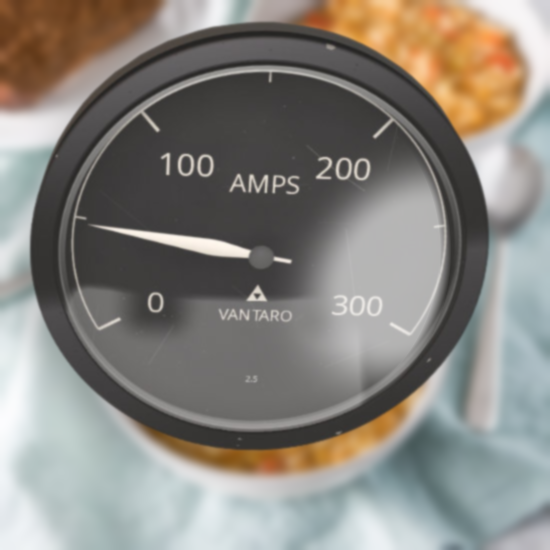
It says 50 A
